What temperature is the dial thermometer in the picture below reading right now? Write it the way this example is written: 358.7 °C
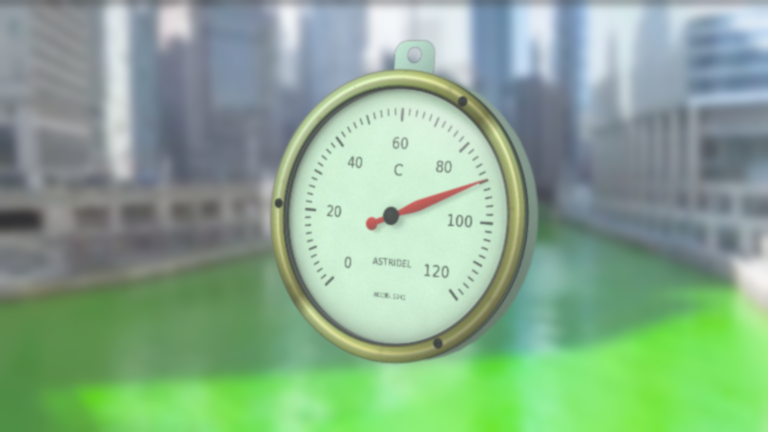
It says 90 °C
